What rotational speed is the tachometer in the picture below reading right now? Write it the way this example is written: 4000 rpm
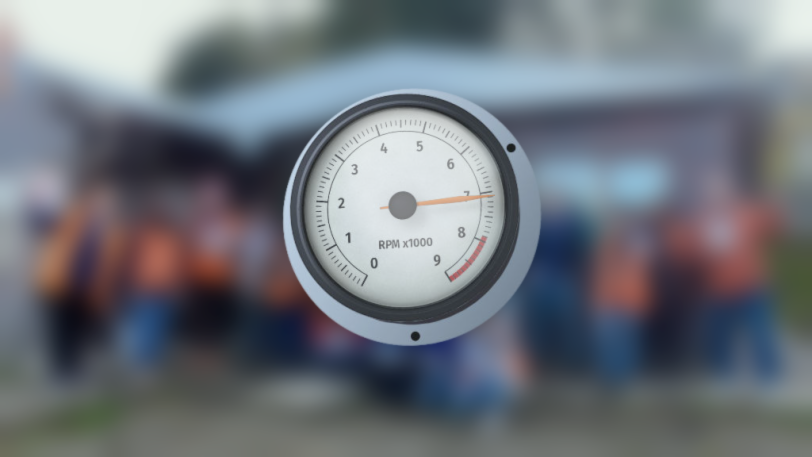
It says 7100 rpm
